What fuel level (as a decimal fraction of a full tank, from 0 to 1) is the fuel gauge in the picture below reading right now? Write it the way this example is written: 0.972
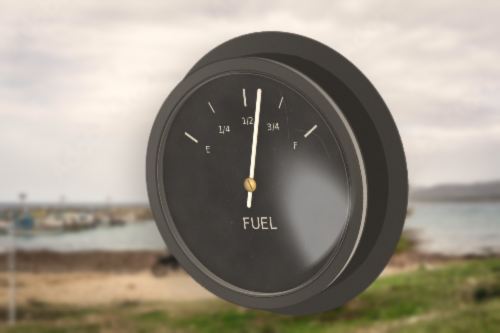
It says 0.625
